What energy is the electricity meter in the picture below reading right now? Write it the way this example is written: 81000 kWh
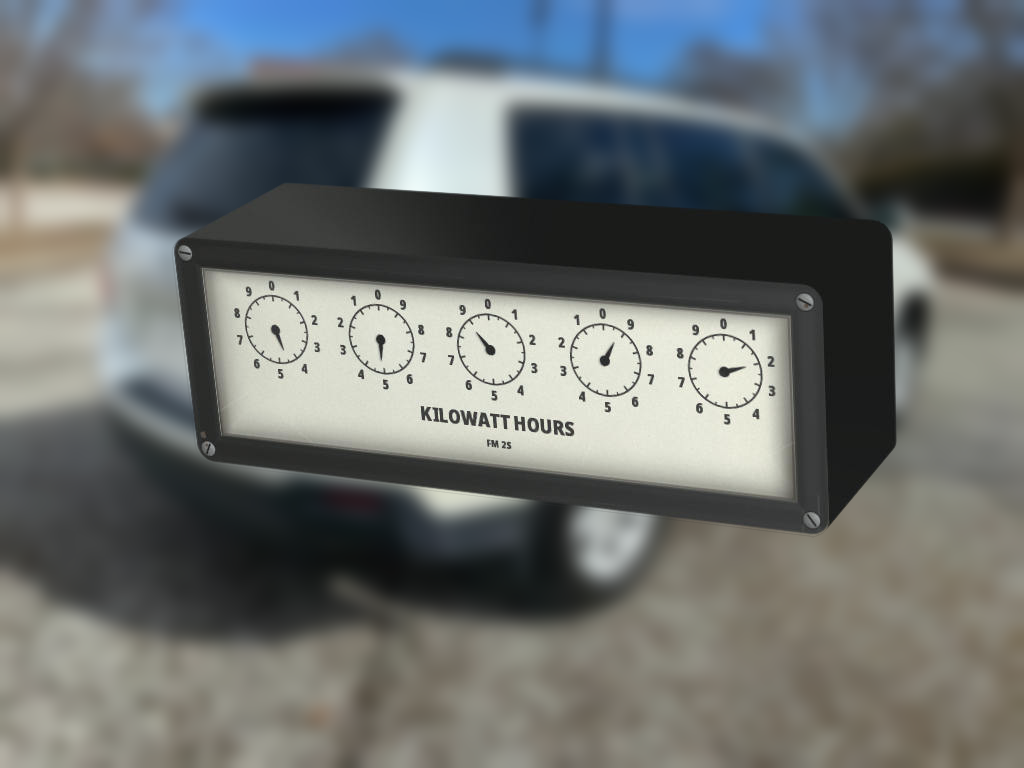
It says 44892 kWh
